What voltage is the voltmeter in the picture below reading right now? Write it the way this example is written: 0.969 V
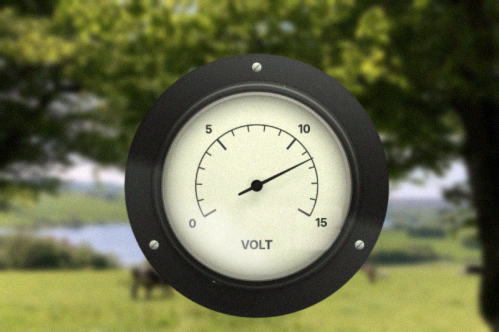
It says 11.5 V
